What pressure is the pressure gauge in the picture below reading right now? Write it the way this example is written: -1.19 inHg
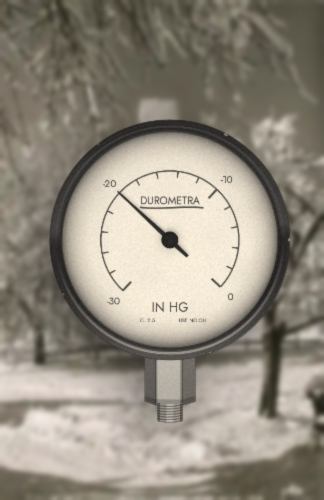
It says -20 inHg
